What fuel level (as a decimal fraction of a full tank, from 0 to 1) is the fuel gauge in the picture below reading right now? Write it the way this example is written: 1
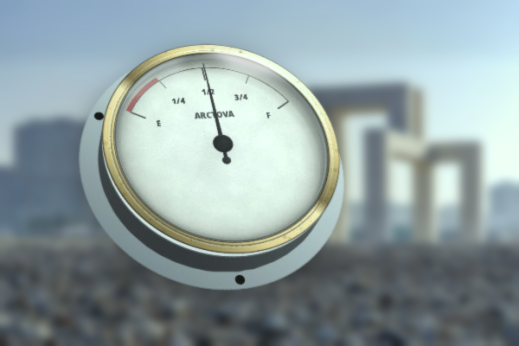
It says 0.5
